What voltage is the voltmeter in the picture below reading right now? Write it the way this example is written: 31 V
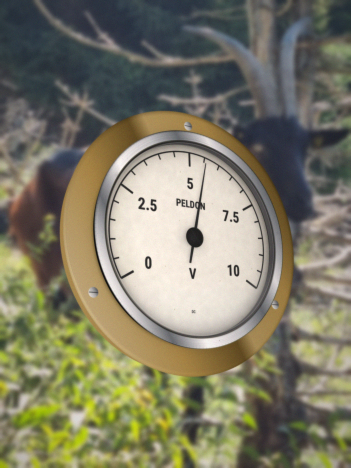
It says 5.5 V
